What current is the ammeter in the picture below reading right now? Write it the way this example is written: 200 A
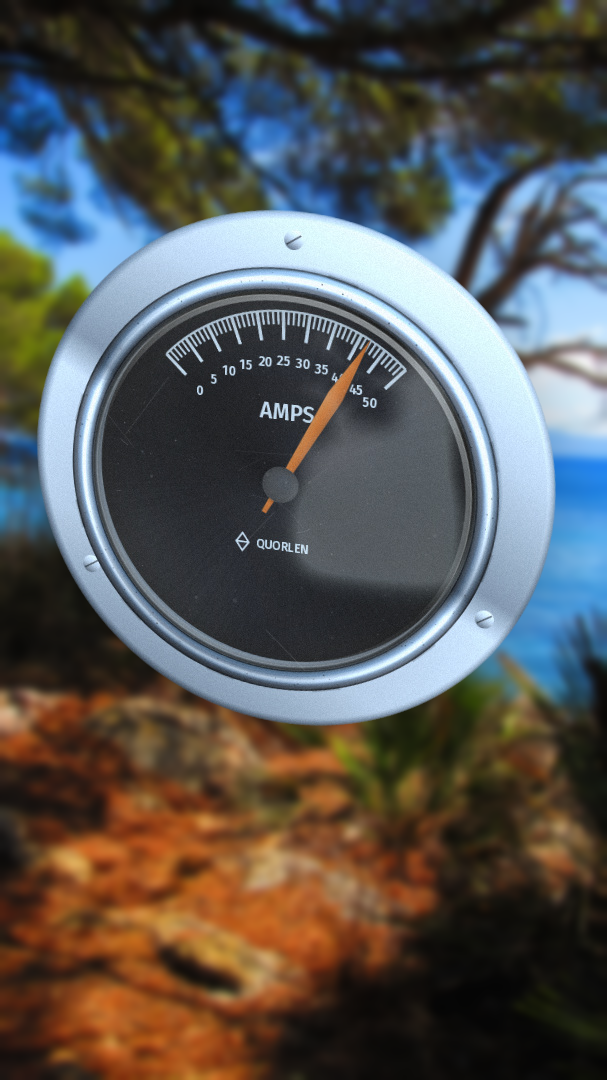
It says 42 A
